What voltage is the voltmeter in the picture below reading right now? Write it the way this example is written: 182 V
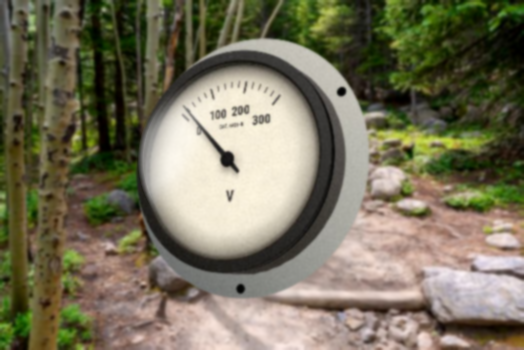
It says 20 V
